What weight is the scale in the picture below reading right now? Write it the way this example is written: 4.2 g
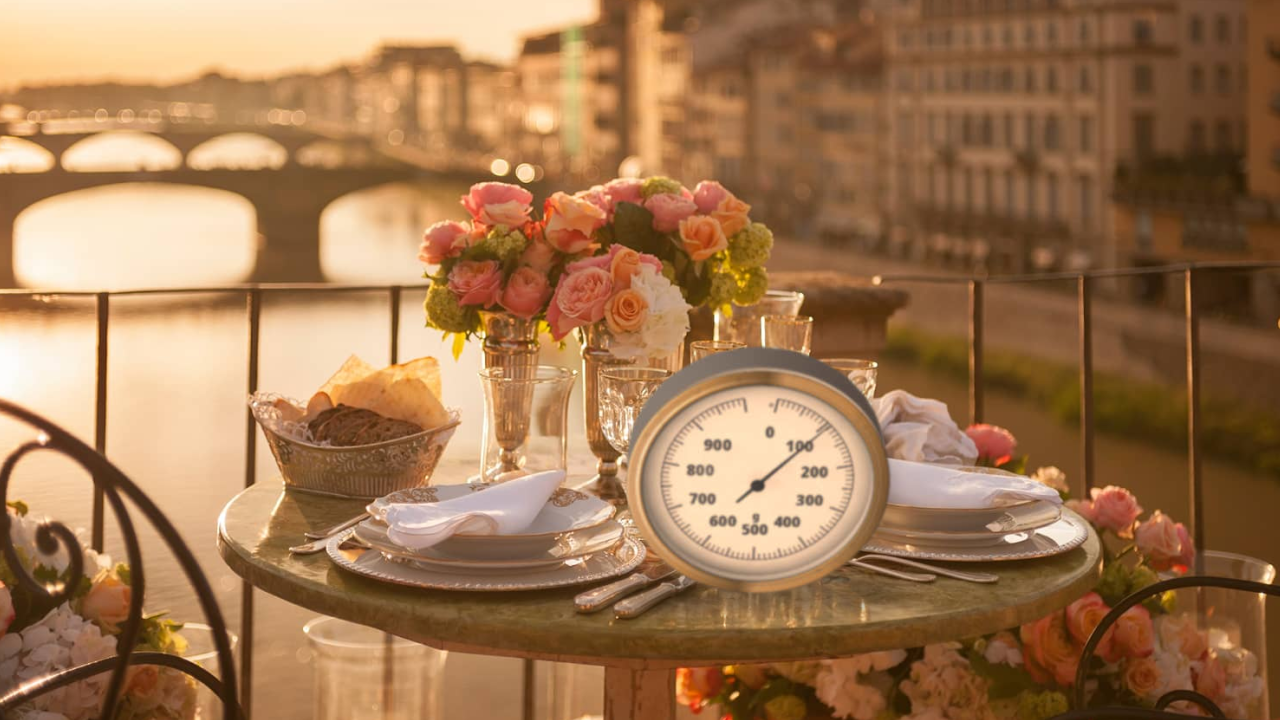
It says 100 g
